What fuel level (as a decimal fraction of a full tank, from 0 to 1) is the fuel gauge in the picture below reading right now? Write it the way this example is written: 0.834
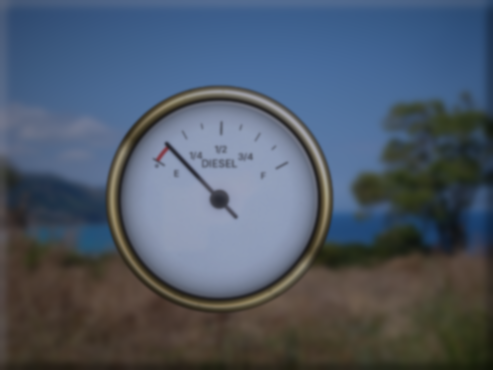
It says 0.125
